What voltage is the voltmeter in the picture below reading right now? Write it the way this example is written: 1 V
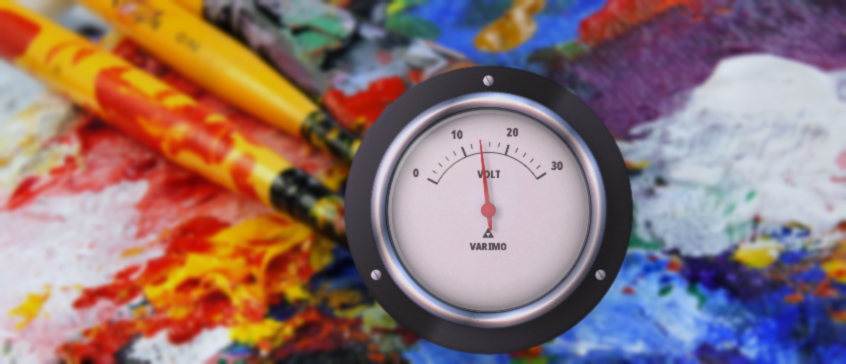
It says 14 V
